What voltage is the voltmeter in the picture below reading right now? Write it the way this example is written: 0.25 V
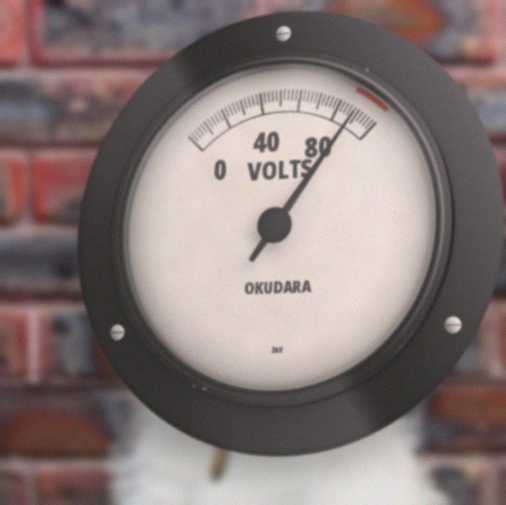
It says 90 V
